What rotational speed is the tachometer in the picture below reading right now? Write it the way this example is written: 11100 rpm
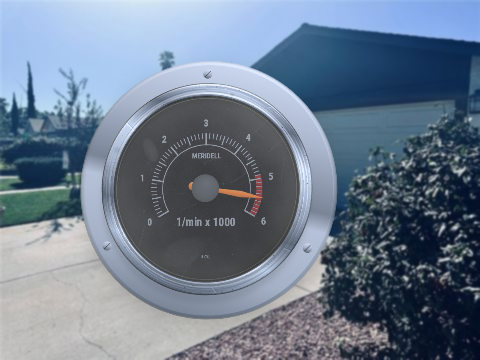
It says 5500 rpm
